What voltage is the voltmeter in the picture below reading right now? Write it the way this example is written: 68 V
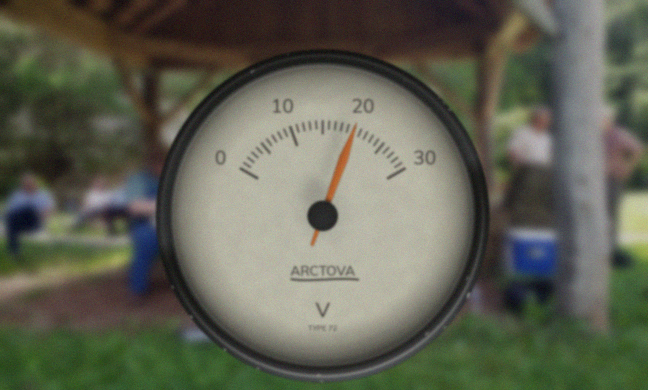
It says 20 V
